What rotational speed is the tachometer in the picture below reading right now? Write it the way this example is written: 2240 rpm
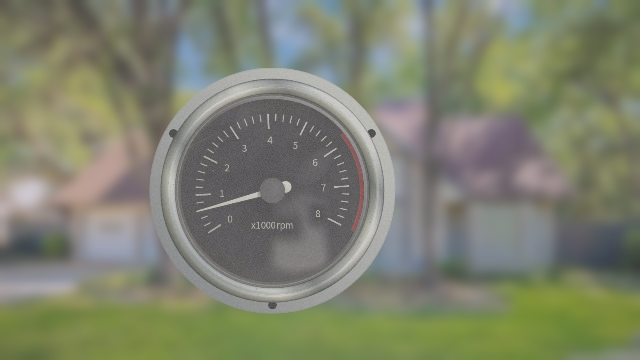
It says 600 rpm
